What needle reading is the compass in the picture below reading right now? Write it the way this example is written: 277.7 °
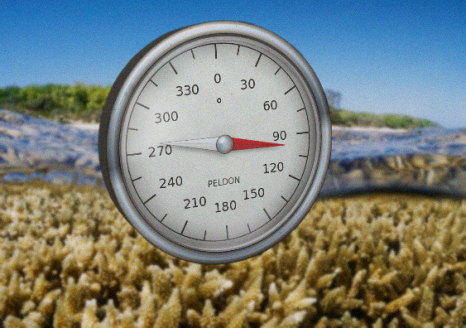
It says 97.5 °
